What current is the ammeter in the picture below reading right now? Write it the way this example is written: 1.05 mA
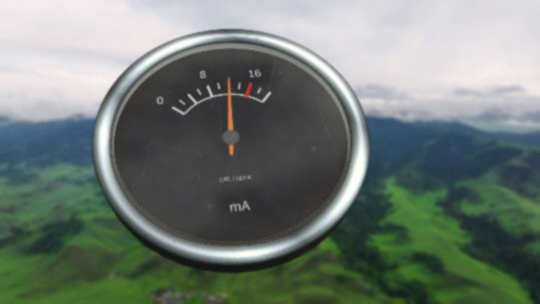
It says 12 mA
